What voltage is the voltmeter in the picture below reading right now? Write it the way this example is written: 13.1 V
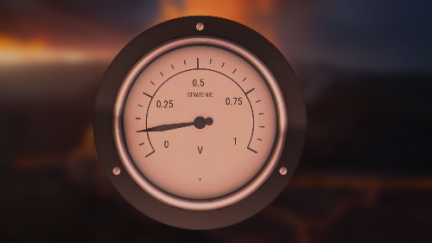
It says 0.1 V
